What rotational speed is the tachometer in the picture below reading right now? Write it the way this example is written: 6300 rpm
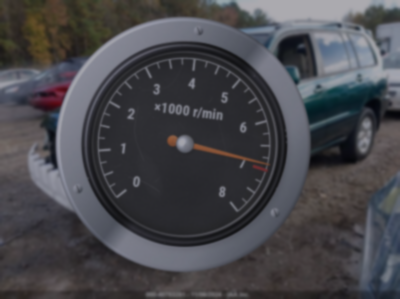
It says 6875 rpm
